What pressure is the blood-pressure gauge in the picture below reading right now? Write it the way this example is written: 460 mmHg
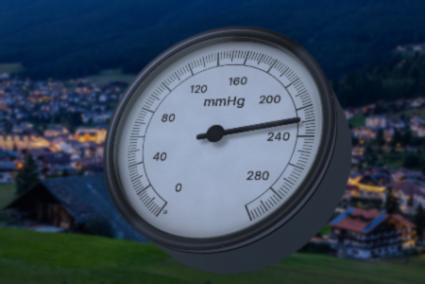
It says 230 mmHg
